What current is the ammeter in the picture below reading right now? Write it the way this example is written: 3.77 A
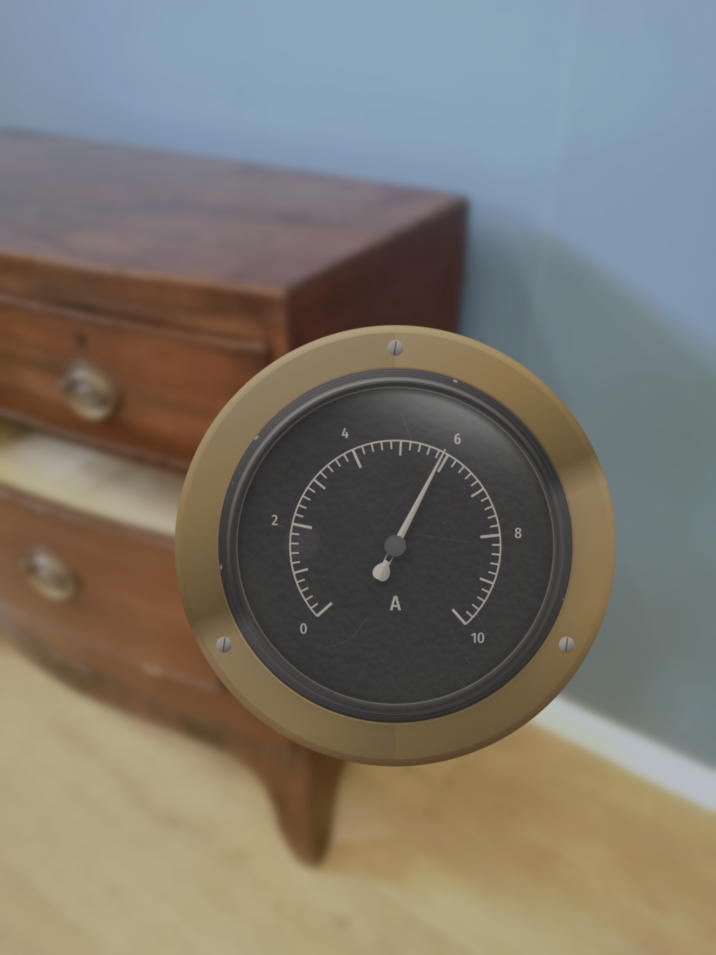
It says 5.9 A
